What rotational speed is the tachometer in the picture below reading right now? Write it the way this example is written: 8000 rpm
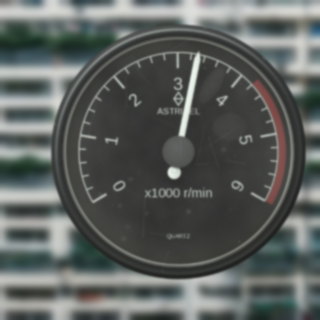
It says 3300 rpm
